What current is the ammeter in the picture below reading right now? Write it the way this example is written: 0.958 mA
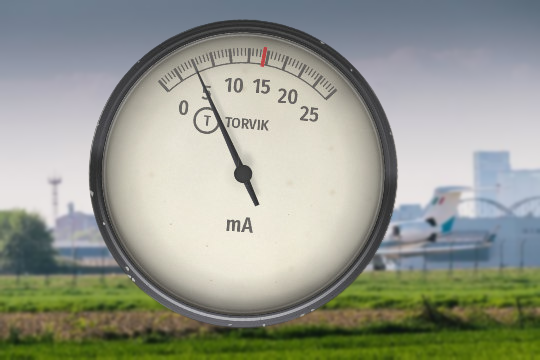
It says 5 mA
